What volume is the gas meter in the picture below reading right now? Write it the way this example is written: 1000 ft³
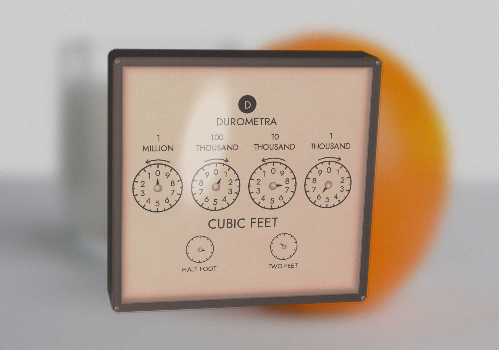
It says 7600 ft³
